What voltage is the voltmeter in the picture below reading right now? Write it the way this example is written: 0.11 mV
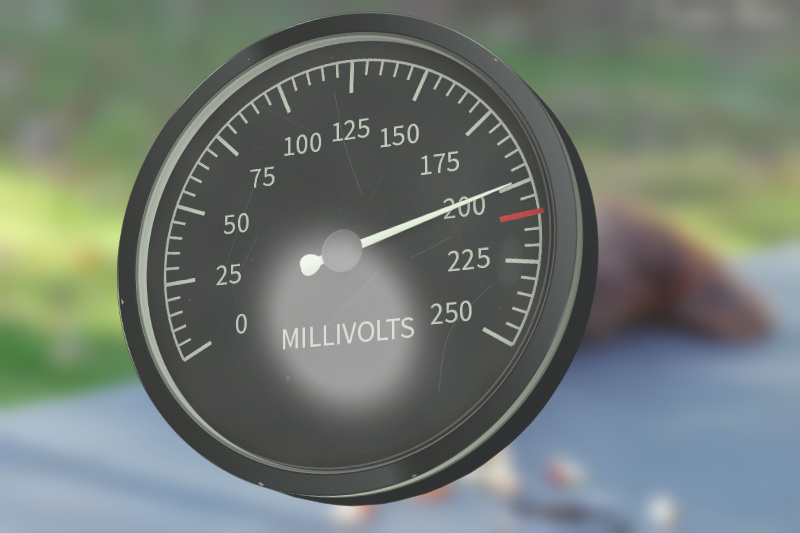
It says 200 mV
